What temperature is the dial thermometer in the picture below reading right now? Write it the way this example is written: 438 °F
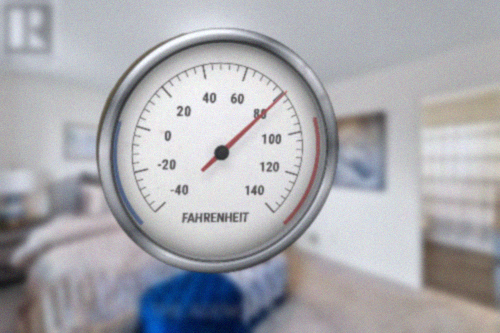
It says 80 °F
